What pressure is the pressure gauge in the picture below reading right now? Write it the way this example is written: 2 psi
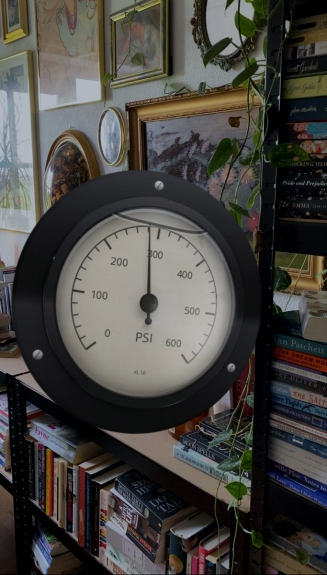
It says 280 psi
